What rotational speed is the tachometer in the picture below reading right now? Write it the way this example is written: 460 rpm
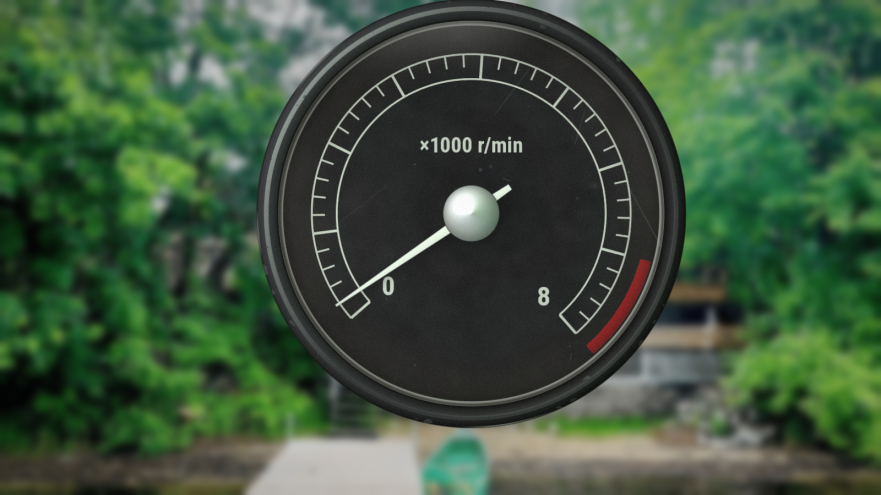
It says 200 rpm
